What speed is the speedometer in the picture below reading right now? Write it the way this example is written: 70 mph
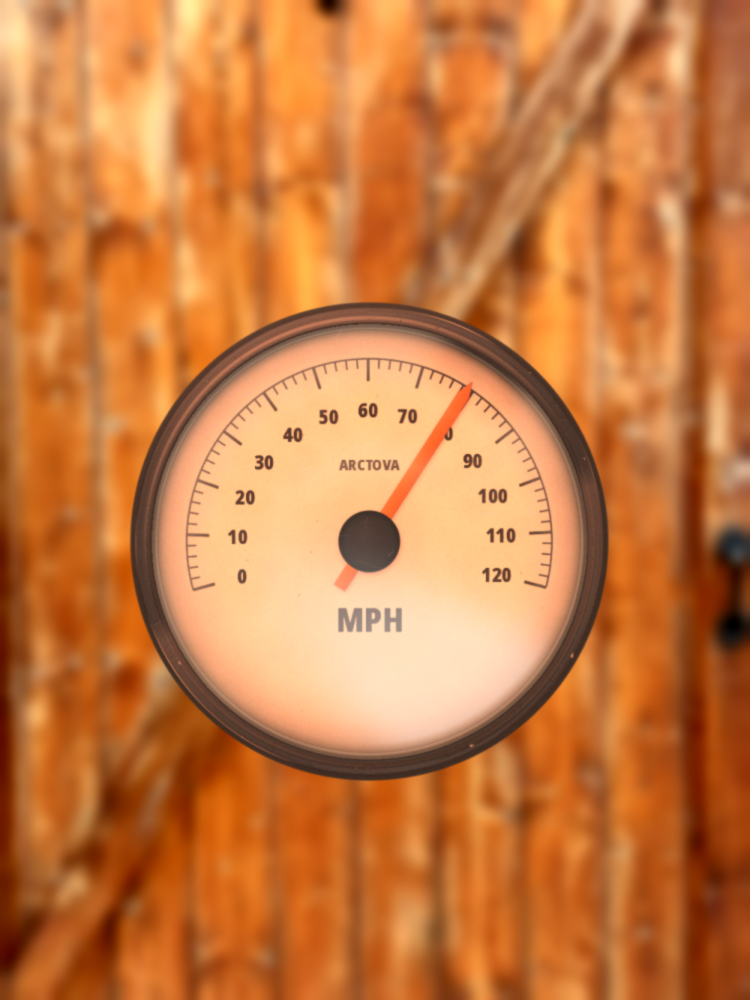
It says 79 mph
